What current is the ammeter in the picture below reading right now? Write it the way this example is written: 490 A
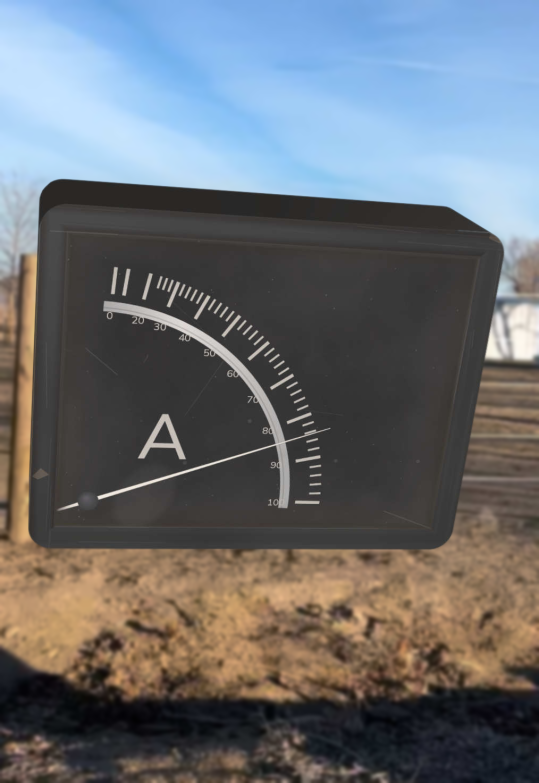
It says 84 A
